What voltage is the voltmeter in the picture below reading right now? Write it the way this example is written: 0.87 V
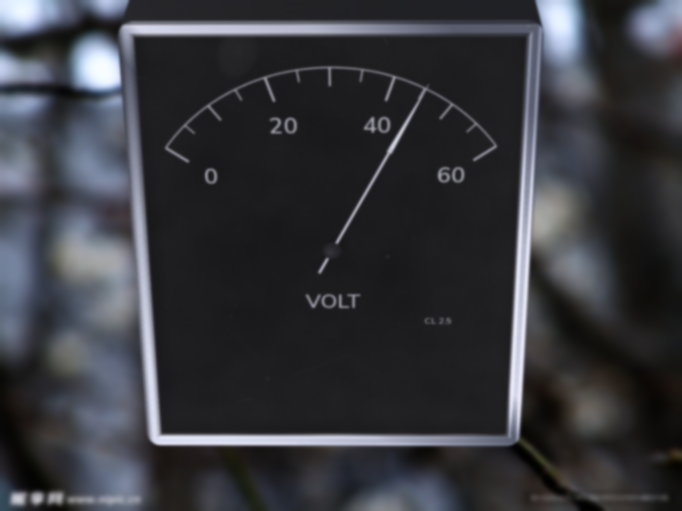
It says 45 V
